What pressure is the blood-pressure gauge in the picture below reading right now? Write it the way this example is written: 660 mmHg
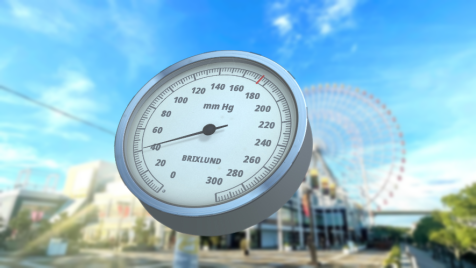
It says 40 mmHg
